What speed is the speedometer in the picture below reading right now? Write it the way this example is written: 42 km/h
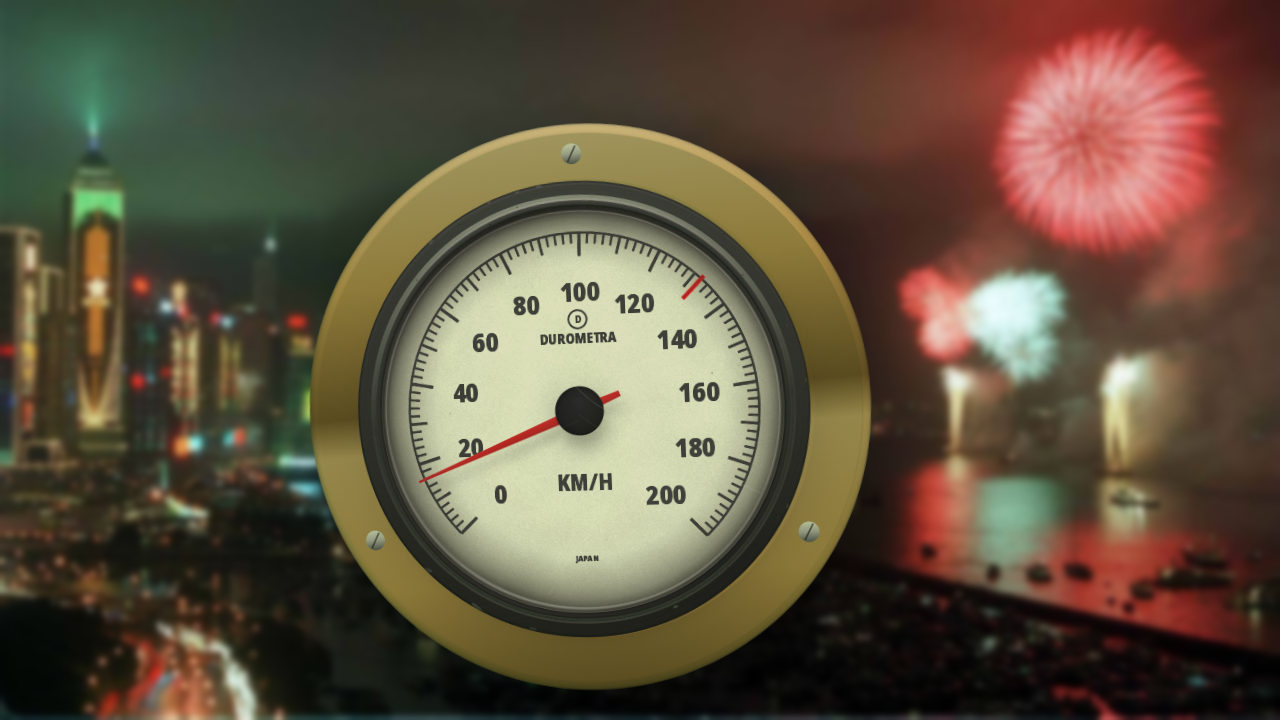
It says 16 km/h
